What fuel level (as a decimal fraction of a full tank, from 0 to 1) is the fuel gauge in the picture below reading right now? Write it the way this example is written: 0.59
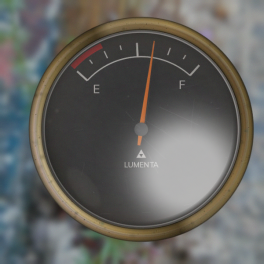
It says 0.625
